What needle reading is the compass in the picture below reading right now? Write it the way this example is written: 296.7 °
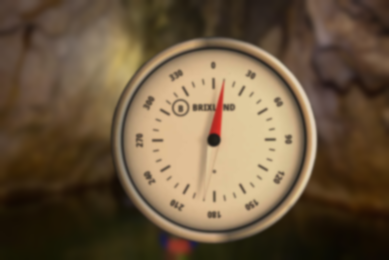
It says 10 °
